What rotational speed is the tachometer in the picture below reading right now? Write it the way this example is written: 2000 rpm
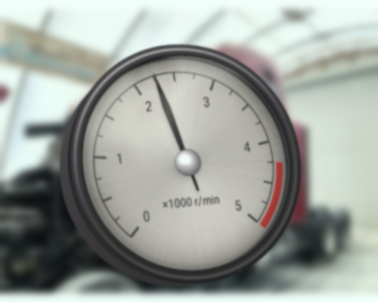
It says 2250 rpm
